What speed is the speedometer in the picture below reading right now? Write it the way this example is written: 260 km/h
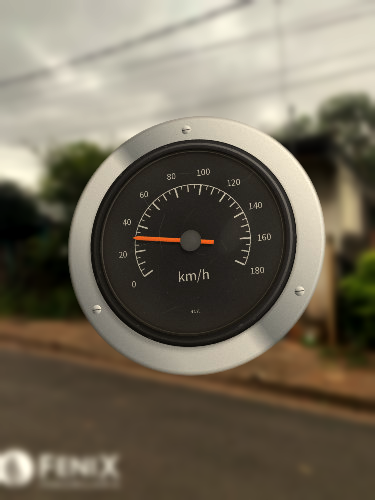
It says 30 km/h
